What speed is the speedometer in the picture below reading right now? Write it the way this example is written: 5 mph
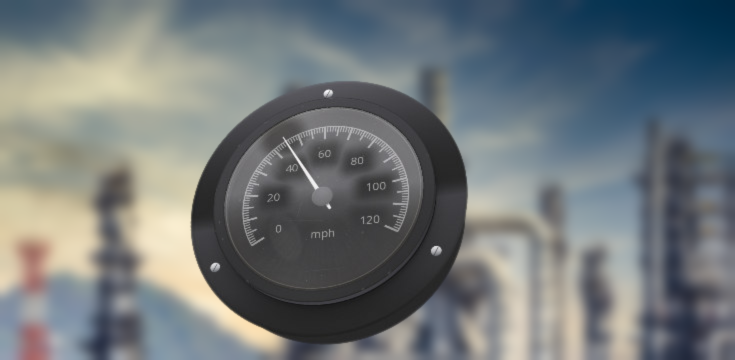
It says 45 mph
